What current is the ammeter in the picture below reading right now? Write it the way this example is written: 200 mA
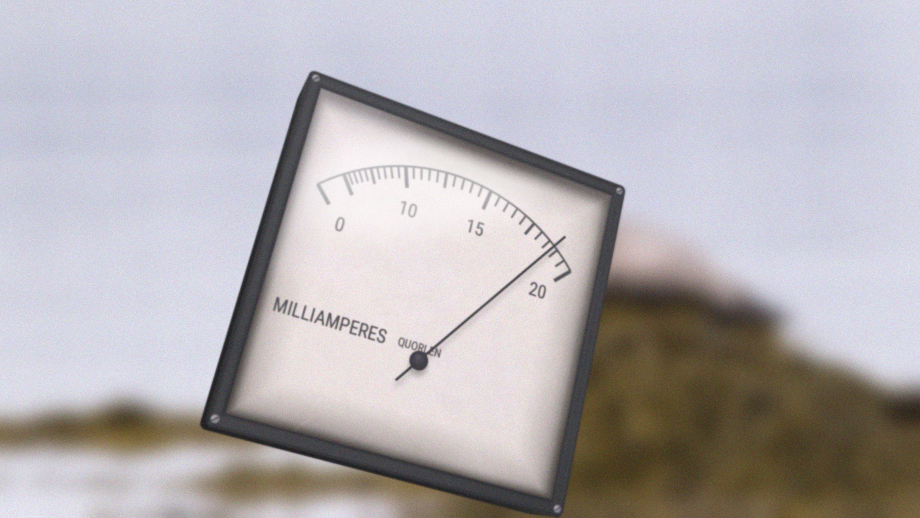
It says 18.75 mA
